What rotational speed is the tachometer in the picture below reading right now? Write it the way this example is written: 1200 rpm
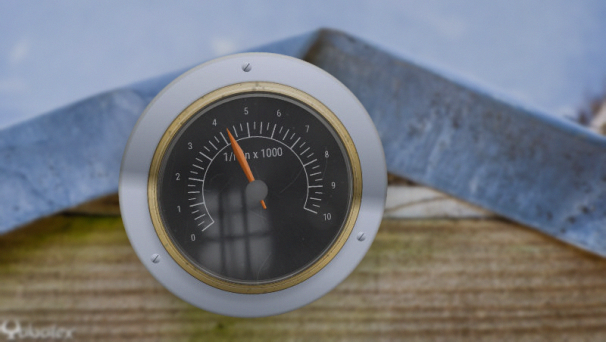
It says 4250 rpm
